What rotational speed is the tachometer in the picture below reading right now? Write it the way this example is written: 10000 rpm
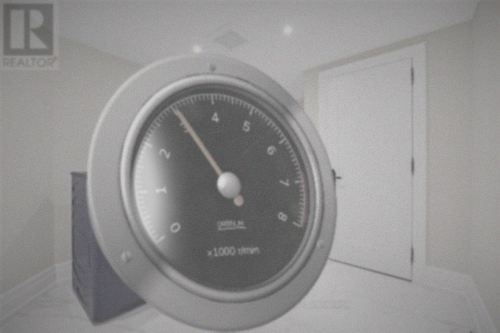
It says 3000 rpm
